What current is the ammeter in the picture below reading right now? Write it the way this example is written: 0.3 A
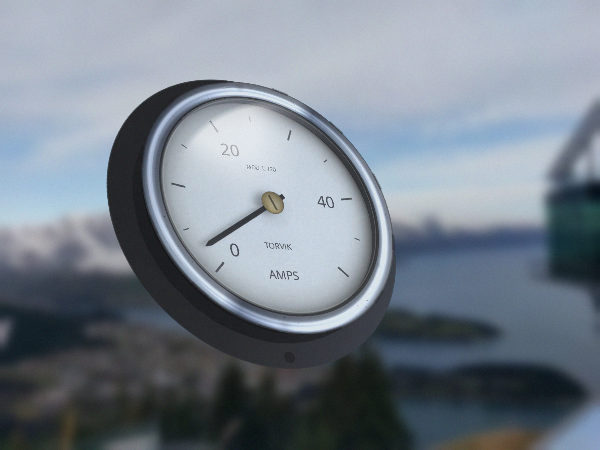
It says 2.5 A
